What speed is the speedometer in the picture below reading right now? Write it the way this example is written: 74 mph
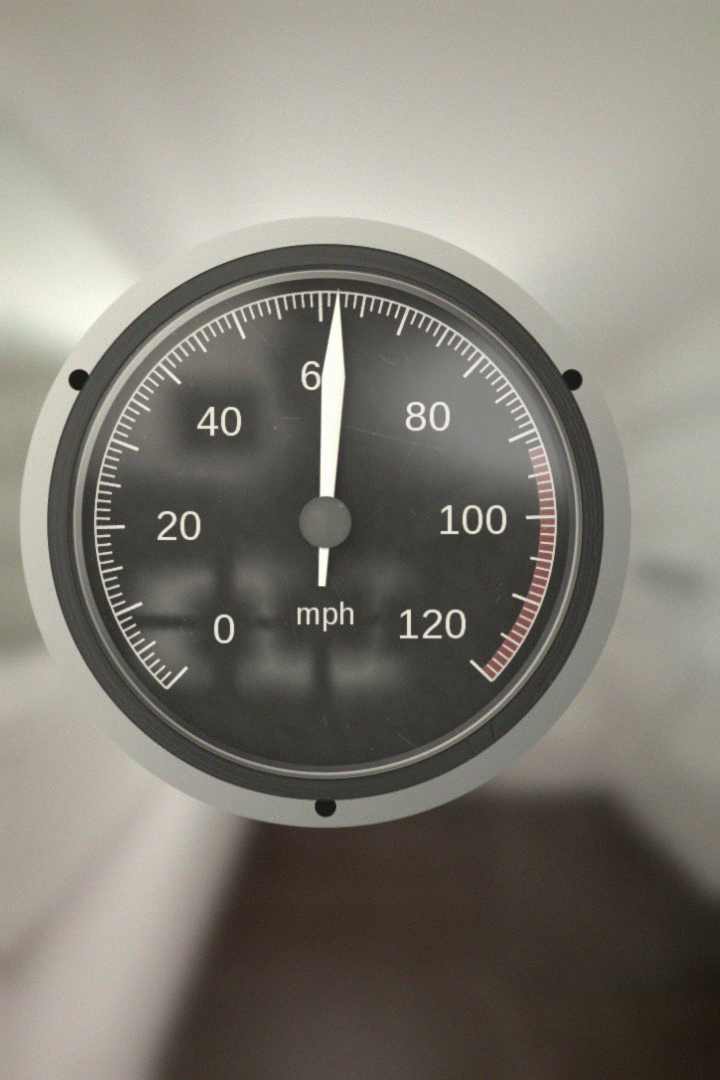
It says 62 mph
